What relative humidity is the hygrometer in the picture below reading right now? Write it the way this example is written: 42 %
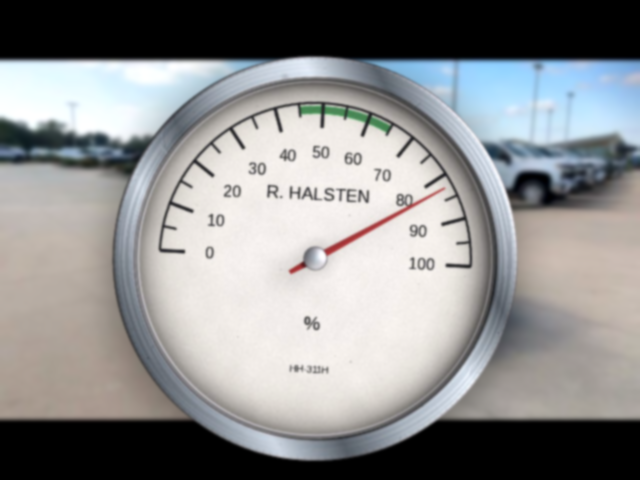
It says 82.5 %
